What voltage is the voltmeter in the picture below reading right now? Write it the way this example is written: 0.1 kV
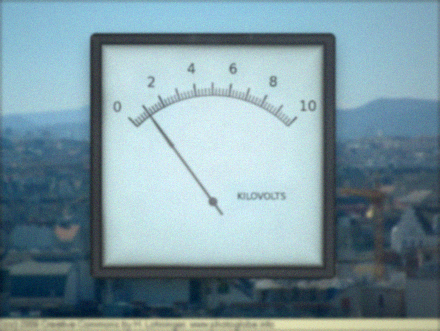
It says 1 kV
